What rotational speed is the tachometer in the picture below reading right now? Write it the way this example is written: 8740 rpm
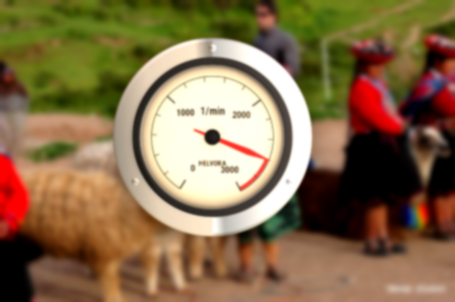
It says 2600 rpm
